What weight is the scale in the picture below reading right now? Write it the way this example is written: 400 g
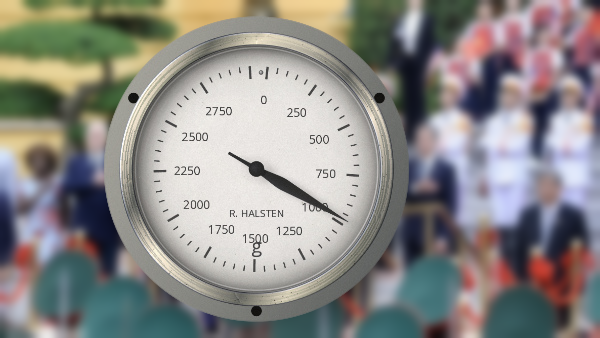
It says 975 g
